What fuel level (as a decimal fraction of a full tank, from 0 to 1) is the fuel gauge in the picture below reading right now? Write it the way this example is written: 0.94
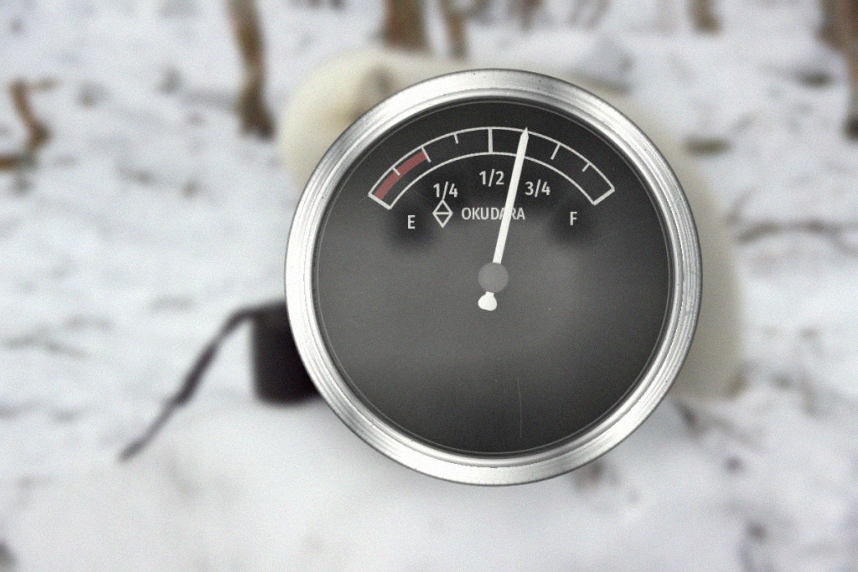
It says 0.625
